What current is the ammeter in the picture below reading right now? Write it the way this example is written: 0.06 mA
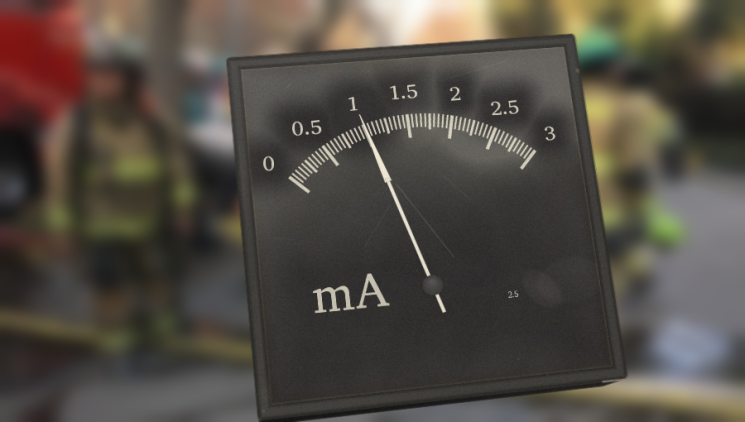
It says 1 mA
